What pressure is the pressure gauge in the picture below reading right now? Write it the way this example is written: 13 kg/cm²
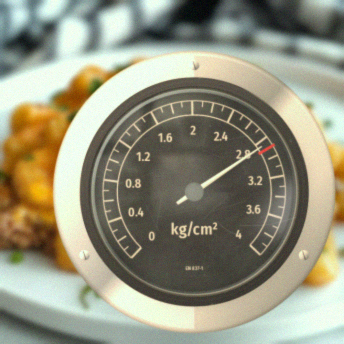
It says 2.85 kg/cm²
